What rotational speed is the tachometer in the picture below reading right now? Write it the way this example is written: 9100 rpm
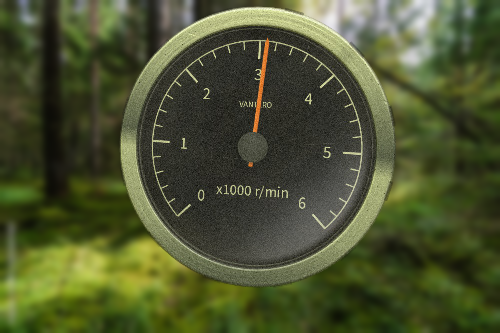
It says 3100 rpm
